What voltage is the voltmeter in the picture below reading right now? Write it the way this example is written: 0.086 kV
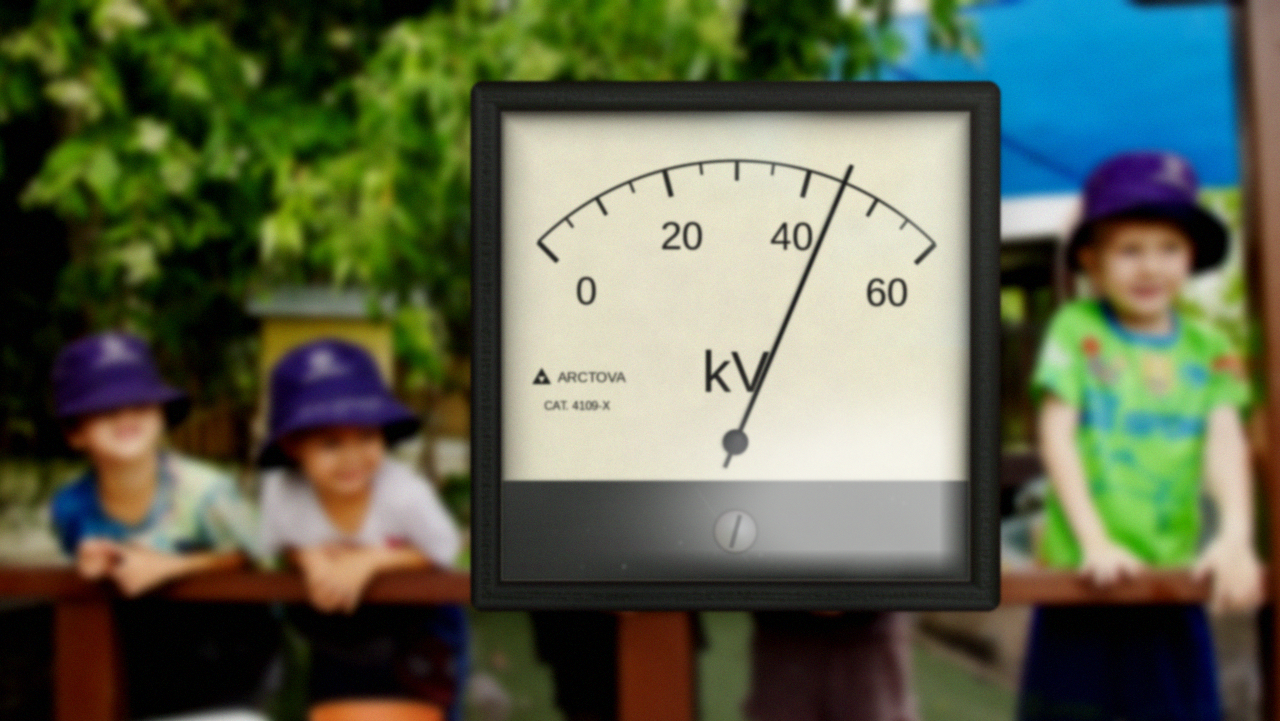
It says 45 kV
